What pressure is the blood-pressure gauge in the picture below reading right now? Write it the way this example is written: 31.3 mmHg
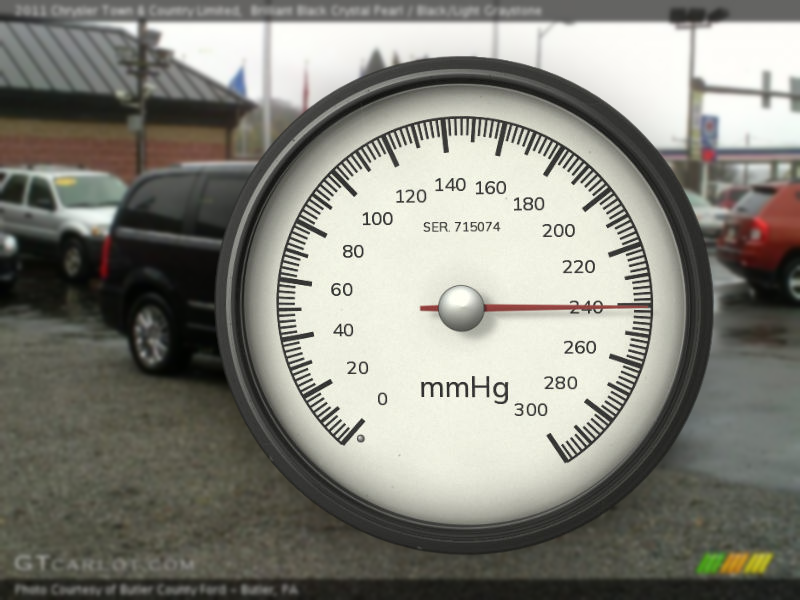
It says 240 mmHg
